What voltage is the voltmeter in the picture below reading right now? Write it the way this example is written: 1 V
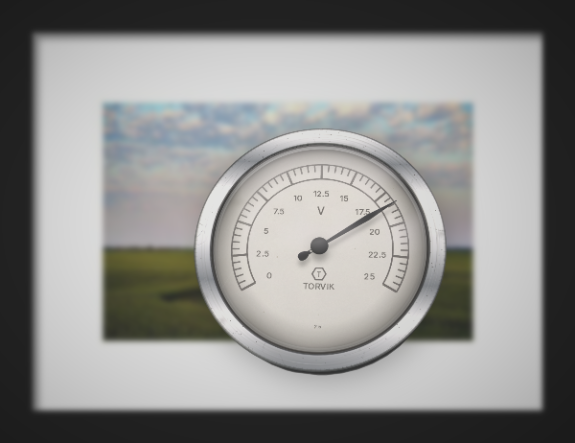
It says 18.5 V
